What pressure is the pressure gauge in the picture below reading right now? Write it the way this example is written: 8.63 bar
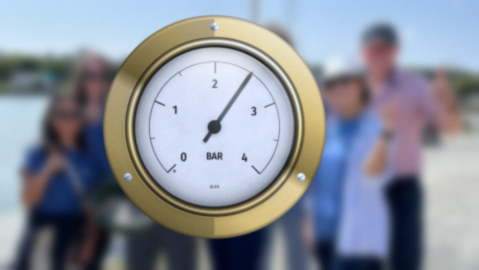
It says 2.5 bar
